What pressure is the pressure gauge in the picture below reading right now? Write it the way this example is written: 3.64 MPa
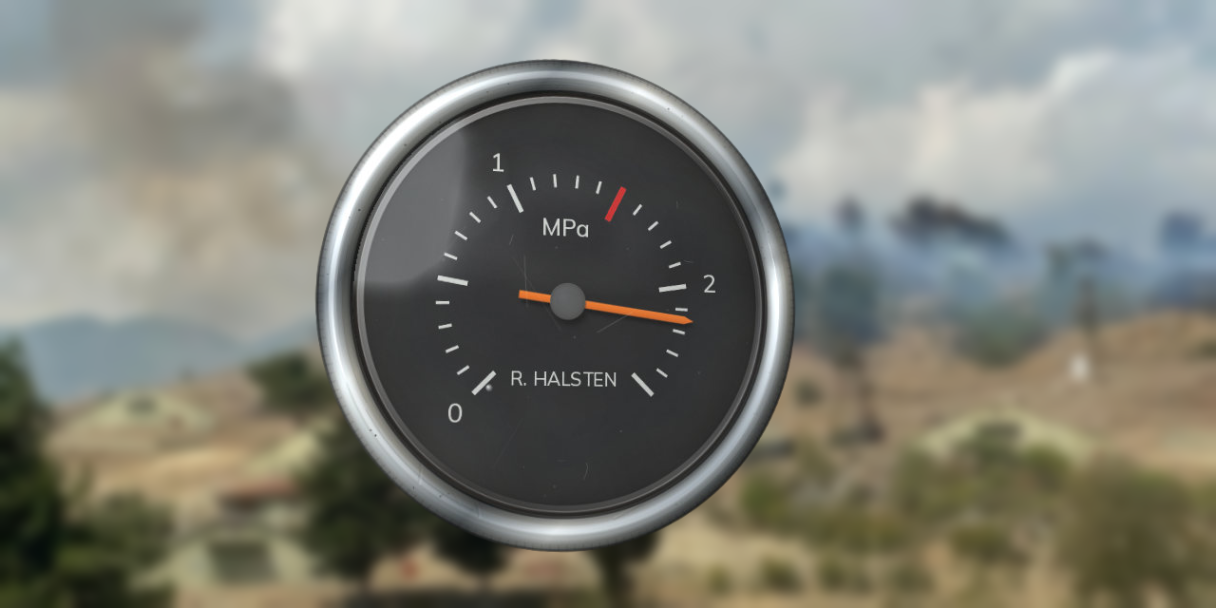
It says 2.15 MPa
